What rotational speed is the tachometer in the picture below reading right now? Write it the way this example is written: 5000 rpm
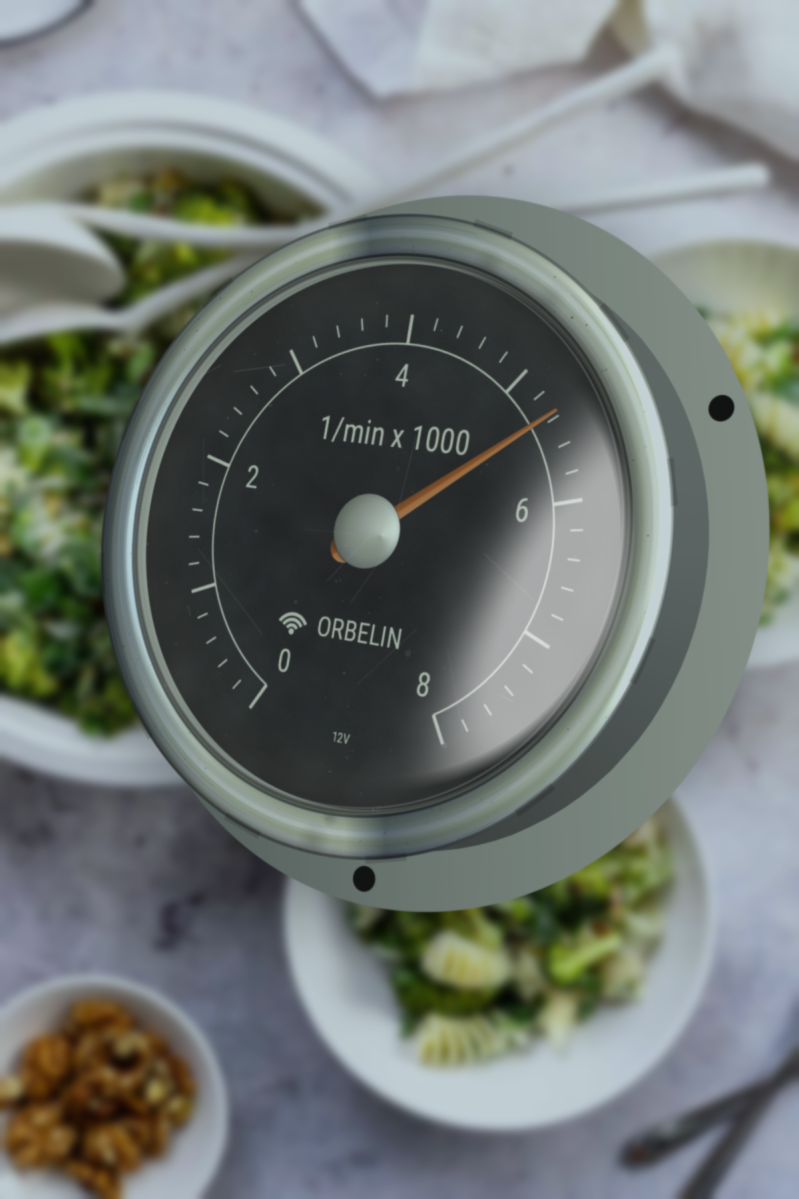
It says 5400 rpm
